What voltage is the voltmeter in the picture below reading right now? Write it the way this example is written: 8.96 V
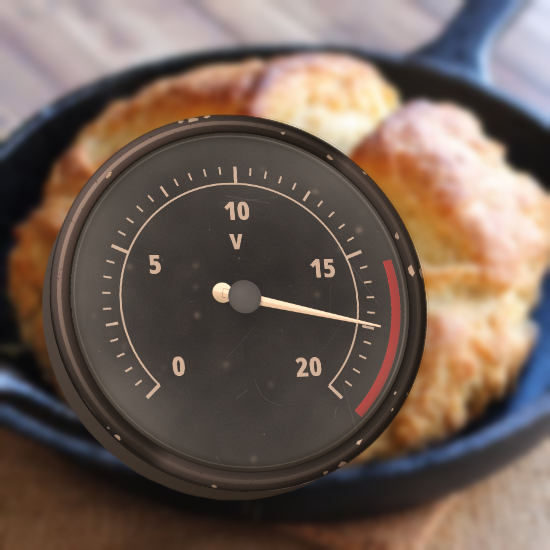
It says 17.5 V
